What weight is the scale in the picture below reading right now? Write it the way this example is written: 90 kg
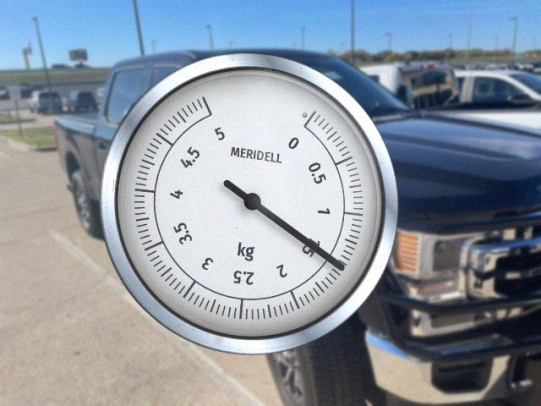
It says 1.5 kg
